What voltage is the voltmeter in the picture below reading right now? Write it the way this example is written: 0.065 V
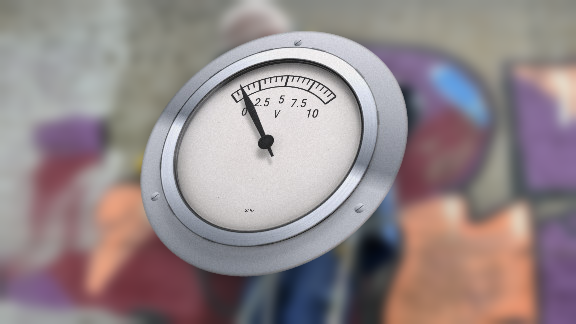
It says 1 V
